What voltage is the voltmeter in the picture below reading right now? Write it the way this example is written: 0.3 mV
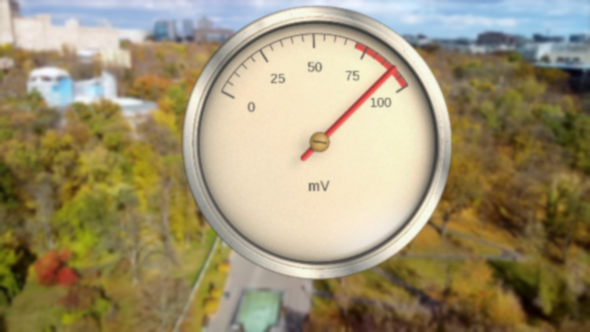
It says 90 mV
